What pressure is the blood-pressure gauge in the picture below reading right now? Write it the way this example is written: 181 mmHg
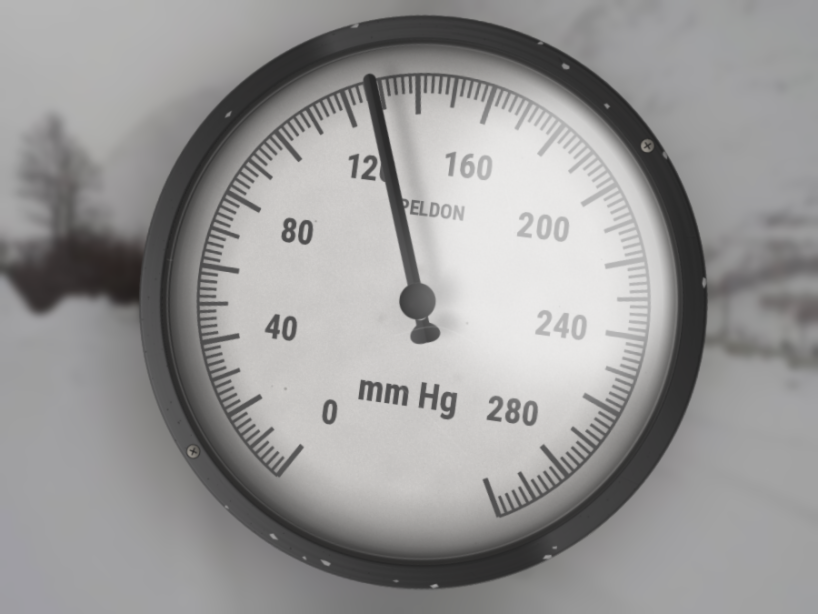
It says 128 mmHg
